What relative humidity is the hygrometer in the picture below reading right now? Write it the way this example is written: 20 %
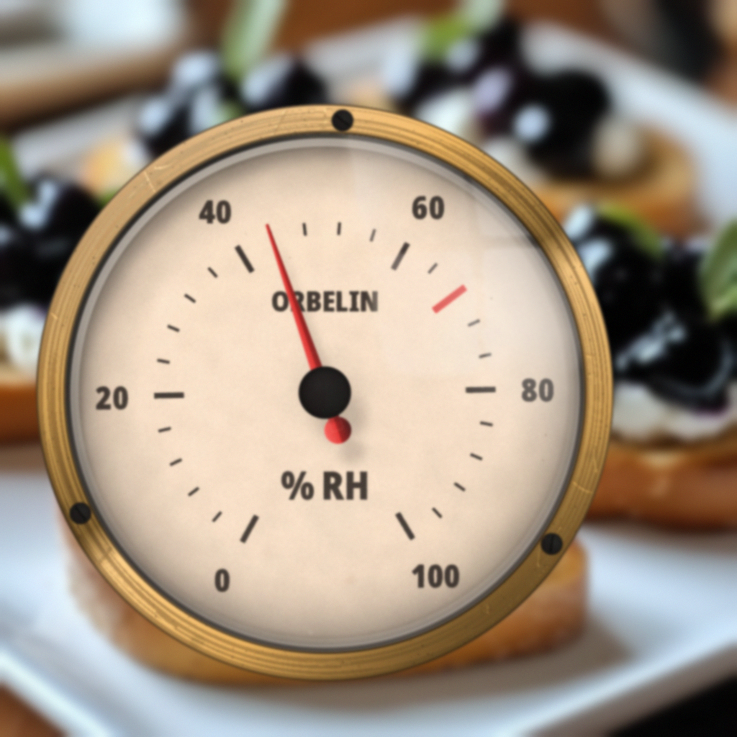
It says 44 %
